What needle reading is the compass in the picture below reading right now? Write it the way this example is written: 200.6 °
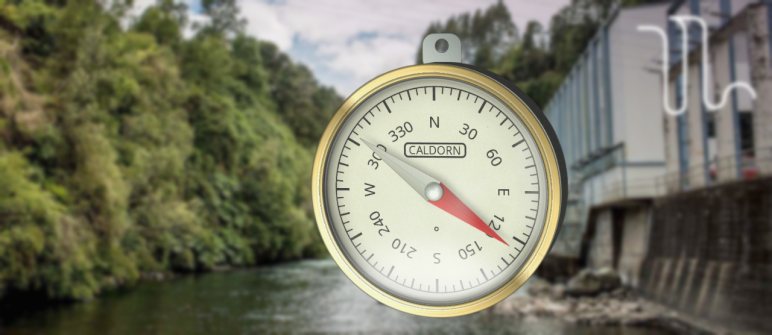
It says 125 °
